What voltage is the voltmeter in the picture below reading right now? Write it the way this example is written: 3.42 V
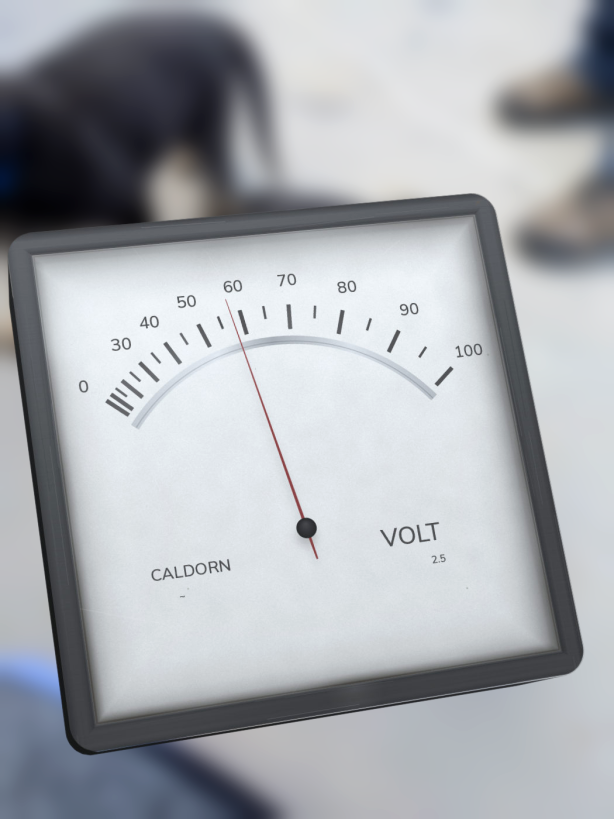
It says 57.5 V
